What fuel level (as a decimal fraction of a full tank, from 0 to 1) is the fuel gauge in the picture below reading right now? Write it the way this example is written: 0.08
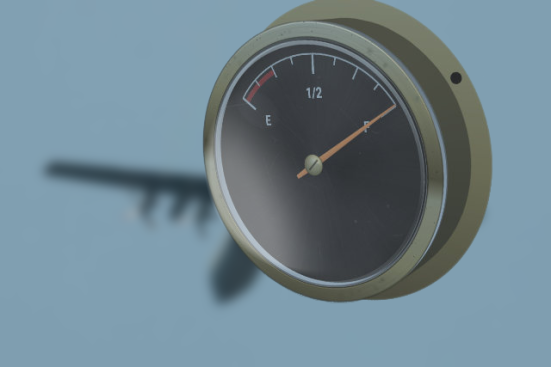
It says 1
